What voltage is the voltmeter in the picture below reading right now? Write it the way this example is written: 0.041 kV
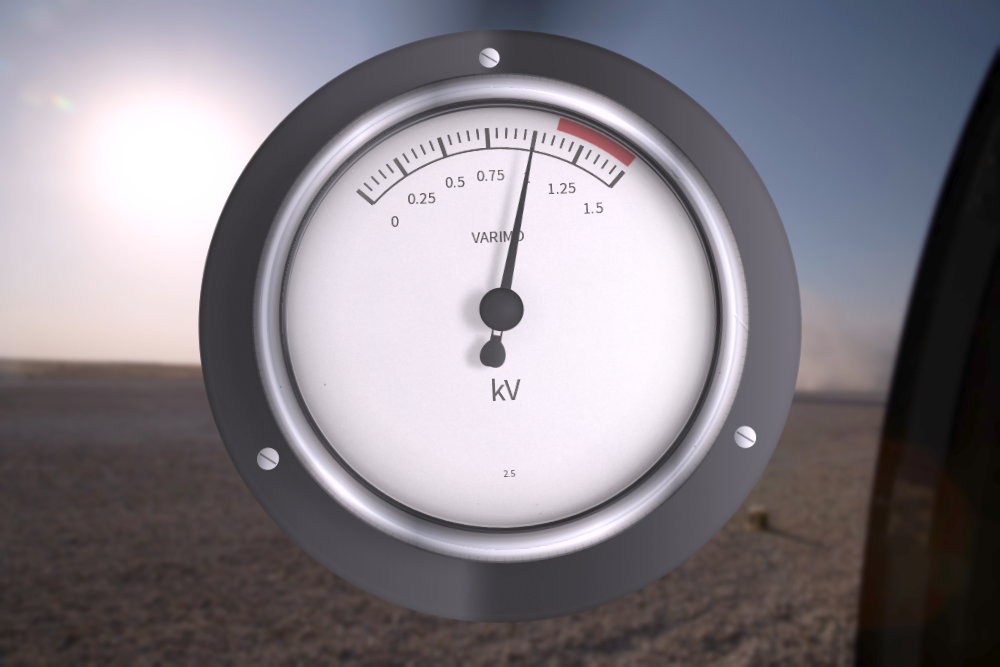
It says 1 kV
